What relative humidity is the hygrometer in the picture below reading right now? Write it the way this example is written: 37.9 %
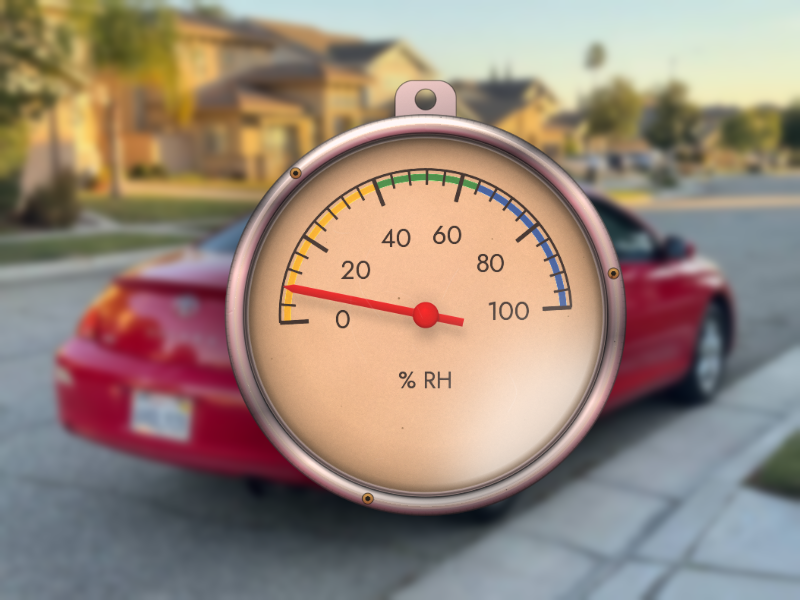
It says 8 %
